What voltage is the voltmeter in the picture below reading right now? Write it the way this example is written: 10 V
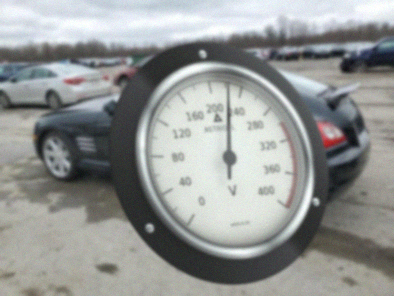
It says 220 V
